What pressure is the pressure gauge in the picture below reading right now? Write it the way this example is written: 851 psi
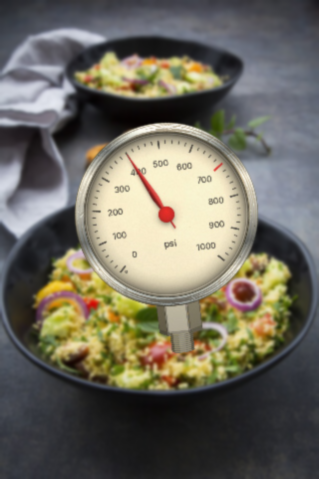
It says 400 psi
